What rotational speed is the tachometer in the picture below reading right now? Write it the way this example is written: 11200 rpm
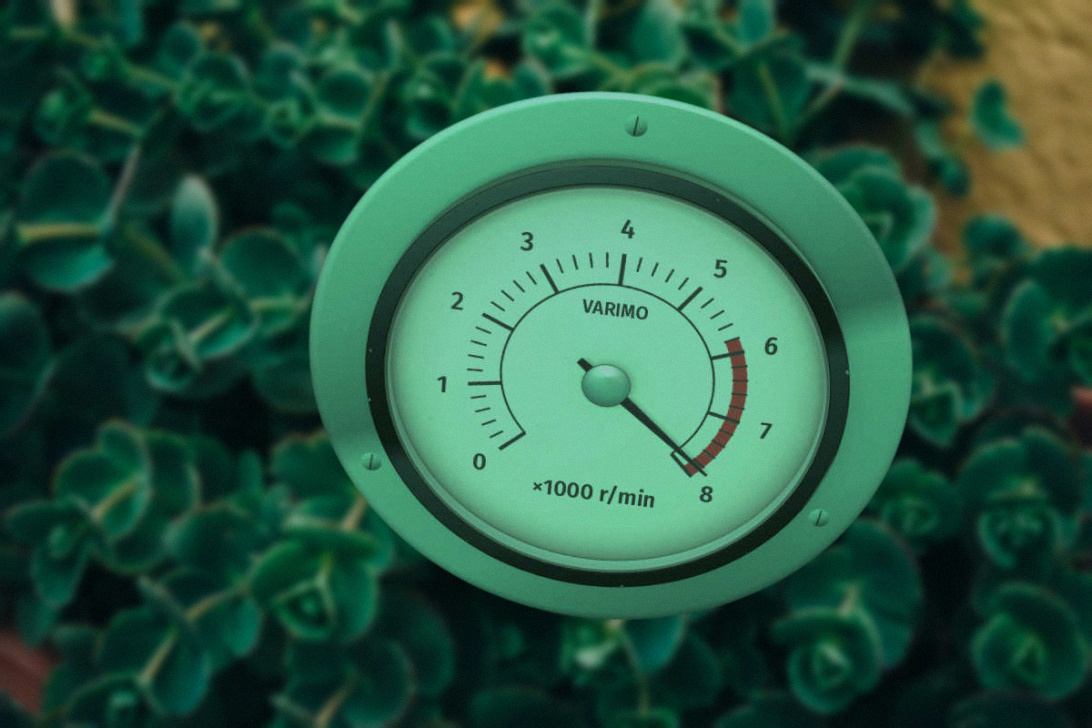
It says 7800 rpm
